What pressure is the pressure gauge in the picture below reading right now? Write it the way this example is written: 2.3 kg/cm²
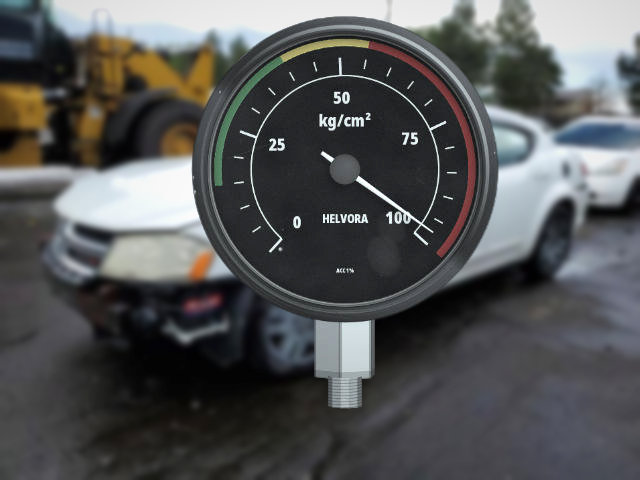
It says 97.5 kg/cm²
